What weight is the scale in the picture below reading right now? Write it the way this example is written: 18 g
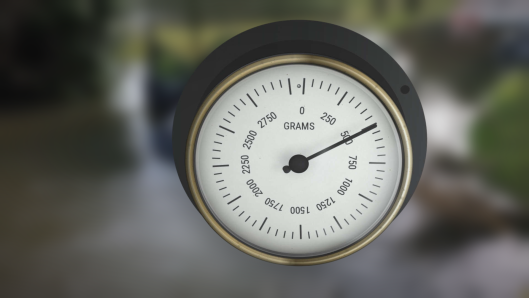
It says 500 g
